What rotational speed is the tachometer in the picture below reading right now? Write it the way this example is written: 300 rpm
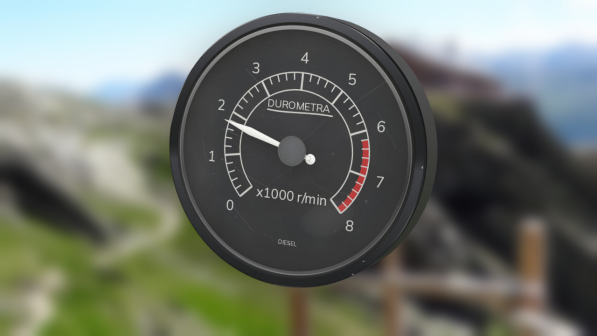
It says 1800 rpm
